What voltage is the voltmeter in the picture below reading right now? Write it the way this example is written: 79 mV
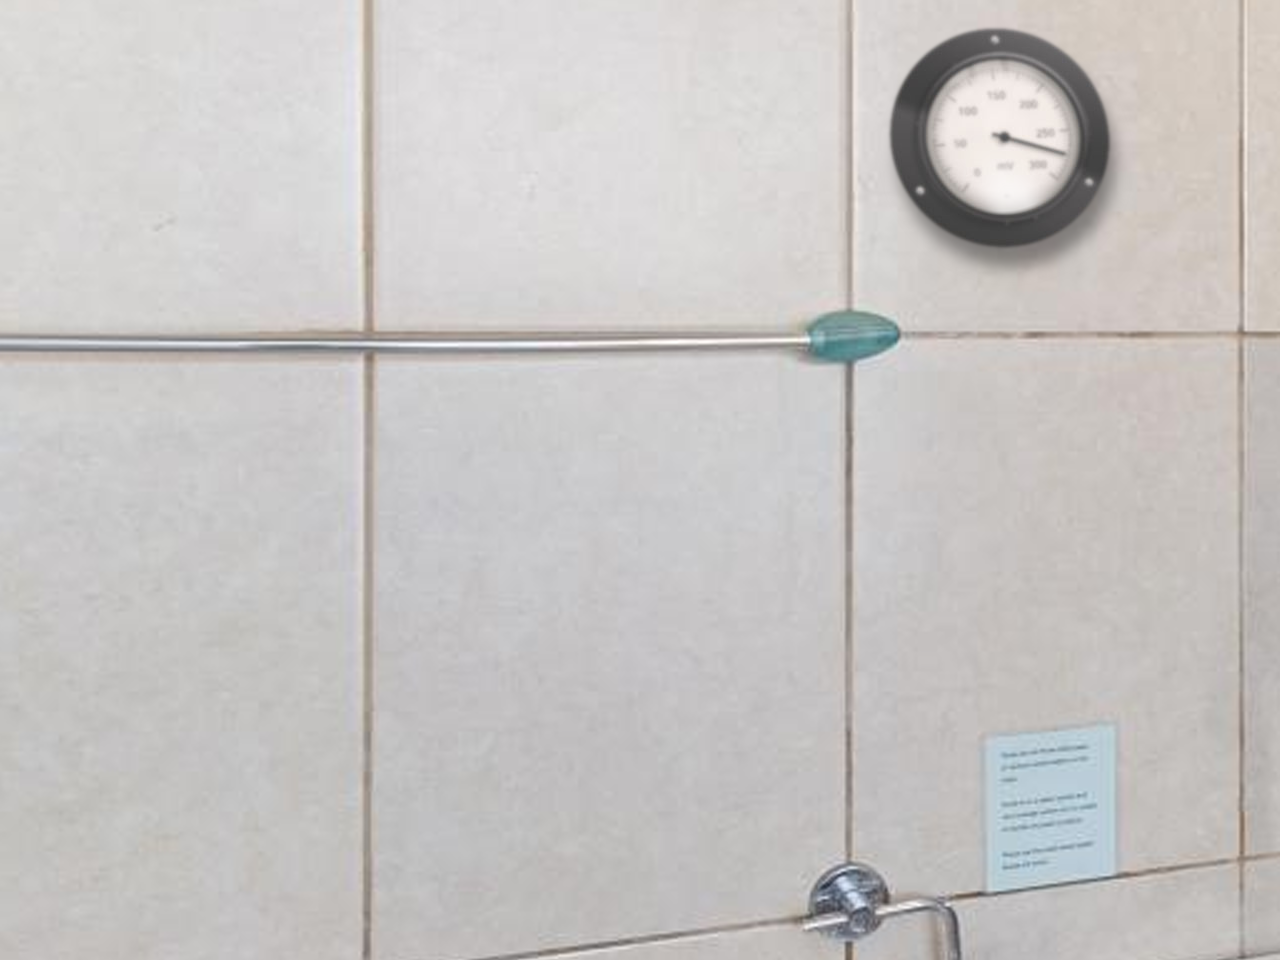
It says 275 mV
